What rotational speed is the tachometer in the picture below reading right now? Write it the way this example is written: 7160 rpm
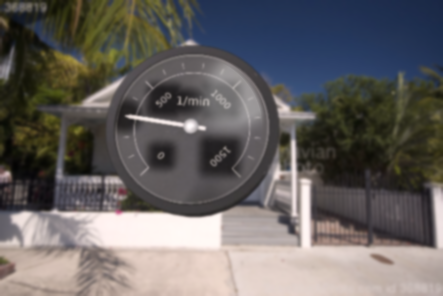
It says 300 rpm
